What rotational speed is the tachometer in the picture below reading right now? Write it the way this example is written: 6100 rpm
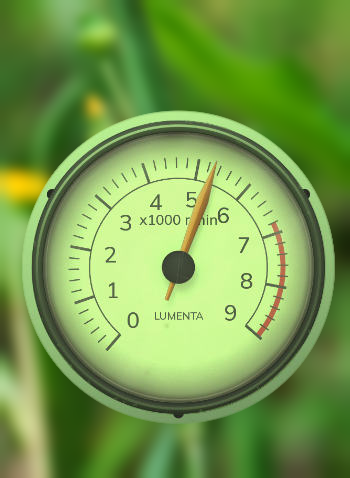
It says 5300 rpm
